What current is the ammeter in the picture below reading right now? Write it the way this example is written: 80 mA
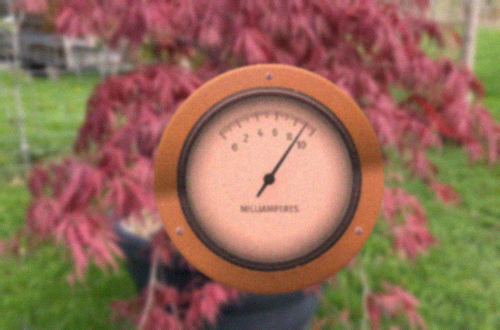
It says 9 mA
